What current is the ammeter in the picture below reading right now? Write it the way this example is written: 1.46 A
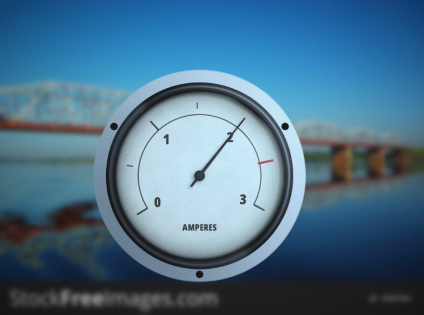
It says 2 A
